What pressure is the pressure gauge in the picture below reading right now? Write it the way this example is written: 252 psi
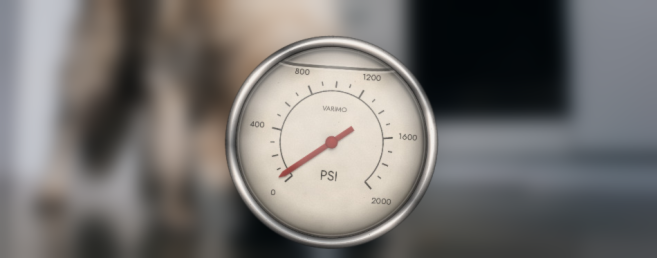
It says 50 psi
